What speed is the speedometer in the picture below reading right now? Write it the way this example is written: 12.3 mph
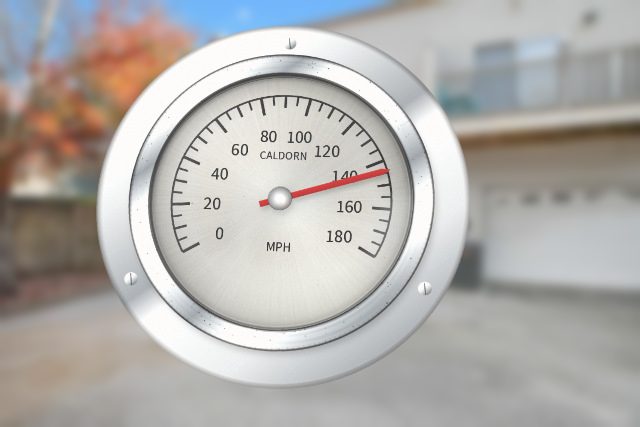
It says 145 mph
